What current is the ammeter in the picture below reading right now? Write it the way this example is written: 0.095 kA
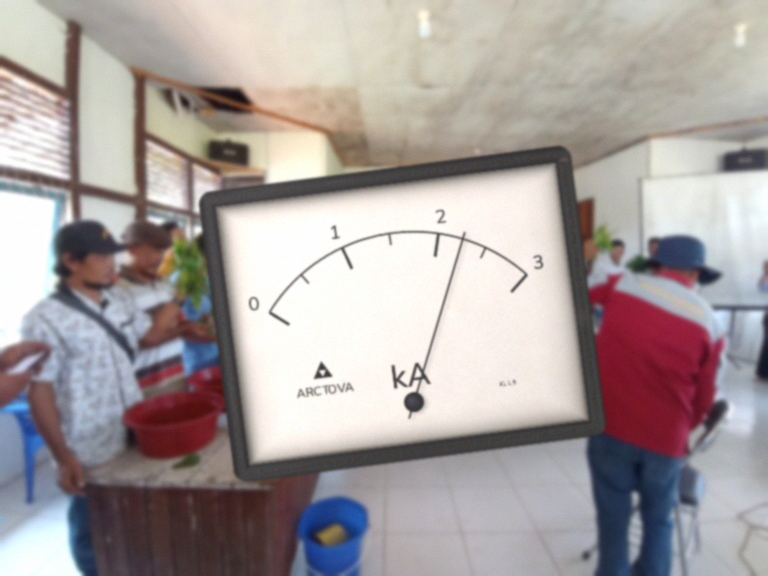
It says 2.25 kA
